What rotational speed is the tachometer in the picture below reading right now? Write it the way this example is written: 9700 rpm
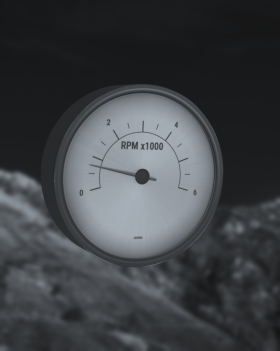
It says 750 rpm
